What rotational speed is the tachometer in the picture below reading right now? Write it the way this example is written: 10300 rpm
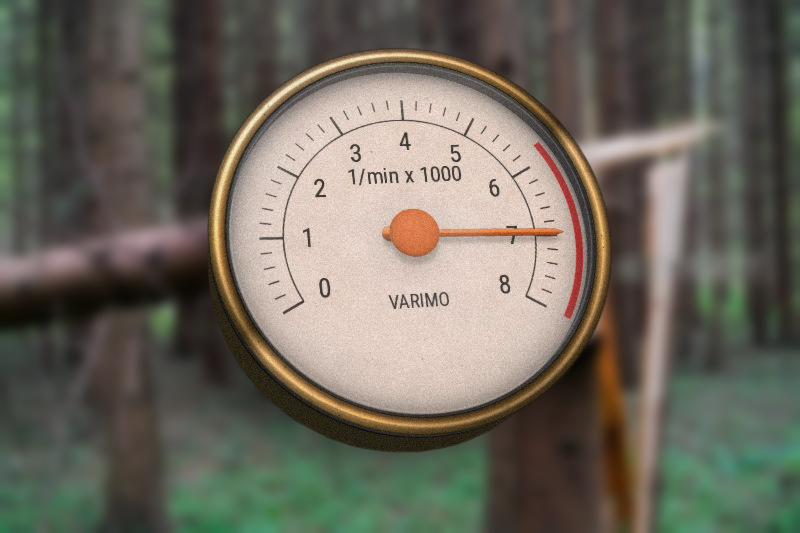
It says 7000 rpm
